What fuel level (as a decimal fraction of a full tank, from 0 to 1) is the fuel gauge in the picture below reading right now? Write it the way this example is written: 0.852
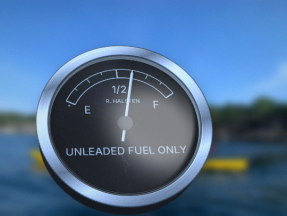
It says 0.625
